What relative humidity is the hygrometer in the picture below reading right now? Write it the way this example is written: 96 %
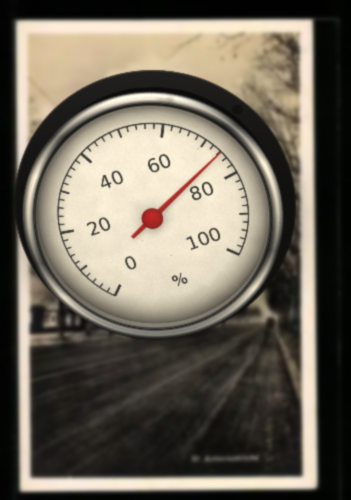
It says 74 %
